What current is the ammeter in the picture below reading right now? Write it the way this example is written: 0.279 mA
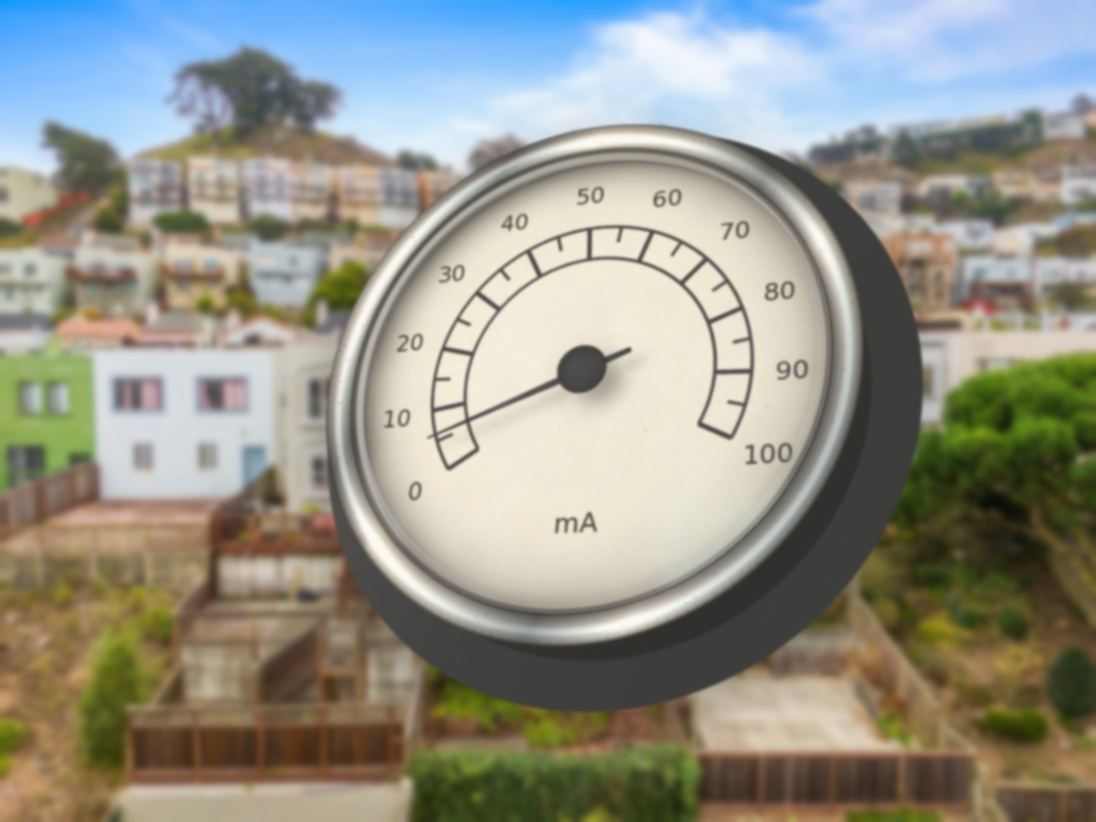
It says 5 mA
